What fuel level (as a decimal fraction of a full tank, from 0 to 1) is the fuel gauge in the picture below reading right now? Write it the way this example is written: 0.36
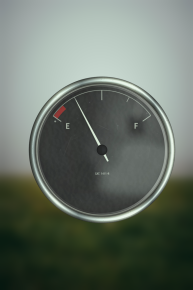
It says 0.25
